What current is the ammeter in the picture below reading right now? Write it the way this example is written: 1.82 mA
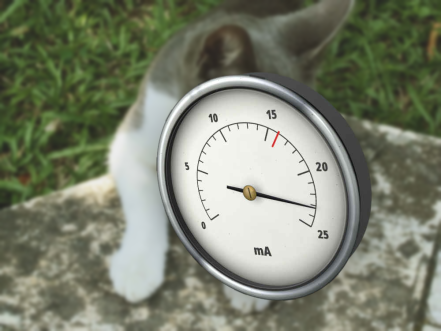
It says 23 mA
